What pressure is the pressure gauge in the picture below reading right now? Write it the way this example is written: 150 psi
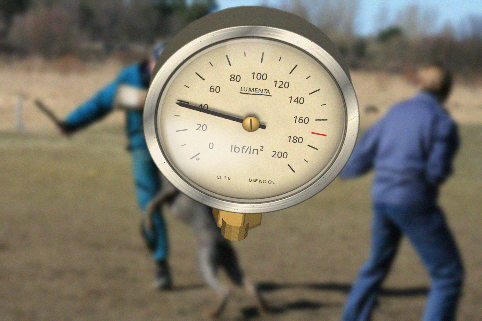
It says 40 psi
